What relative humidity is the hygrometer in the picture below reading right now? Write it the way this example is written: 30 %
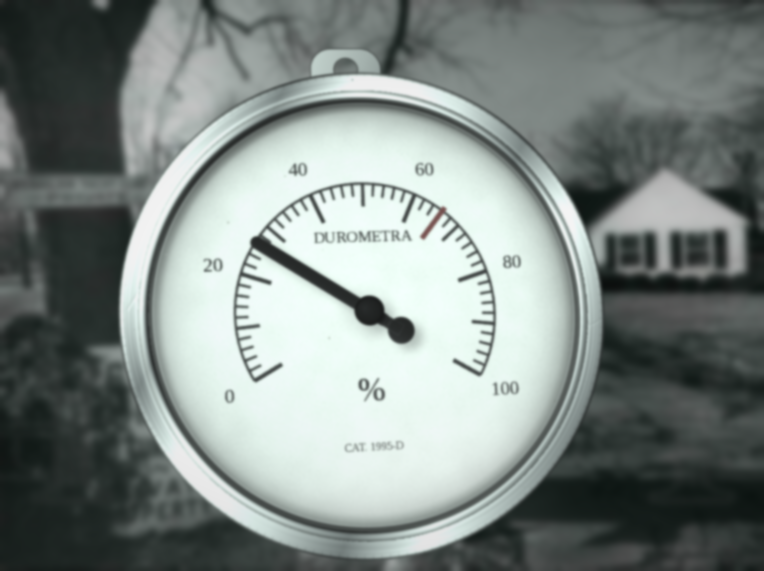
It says 26 %
